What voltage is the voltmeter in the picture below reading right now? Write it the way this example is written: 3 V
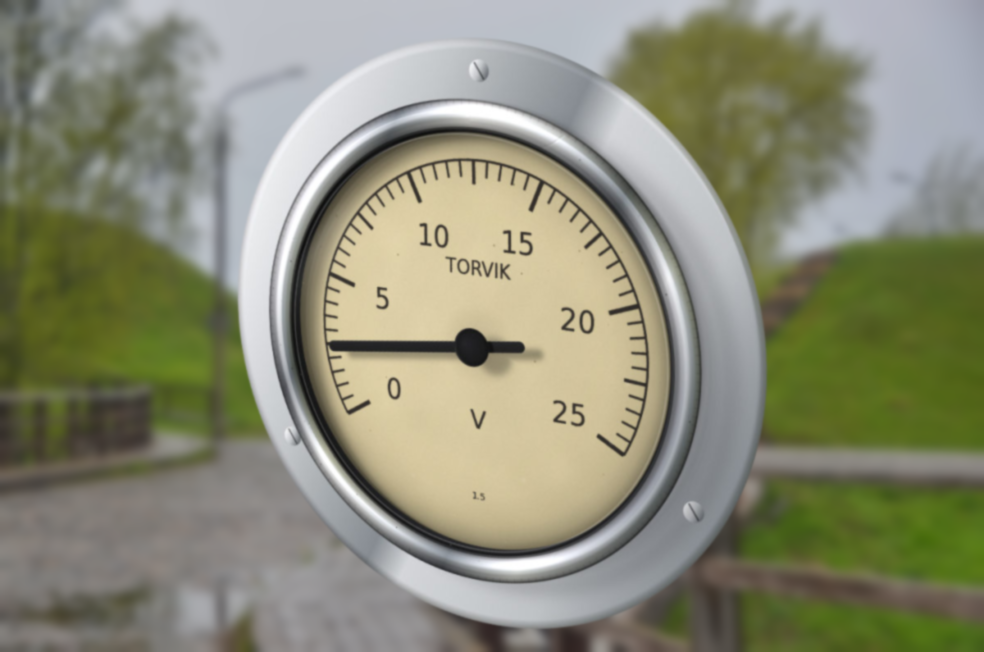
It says 2.5 V
